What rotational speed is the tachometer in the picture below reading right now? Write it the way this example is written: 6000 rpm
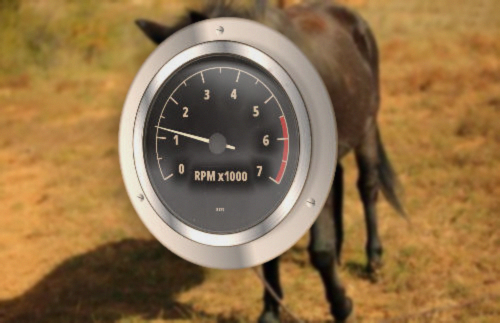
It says 1250 rpm
